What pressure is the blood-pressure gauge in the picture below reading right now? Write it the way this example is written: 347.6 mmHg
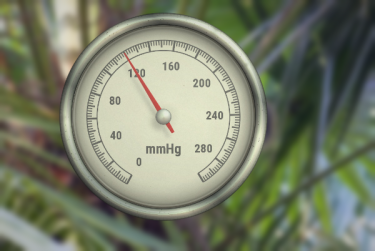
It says 120 mmHg
